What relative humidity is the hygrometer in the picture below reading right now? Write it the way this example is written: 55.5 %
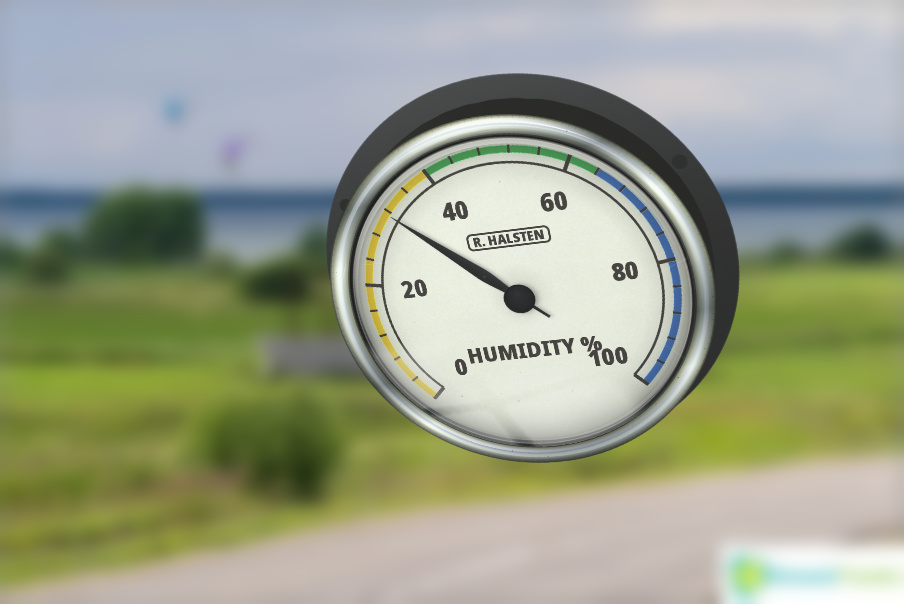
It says 32 %
